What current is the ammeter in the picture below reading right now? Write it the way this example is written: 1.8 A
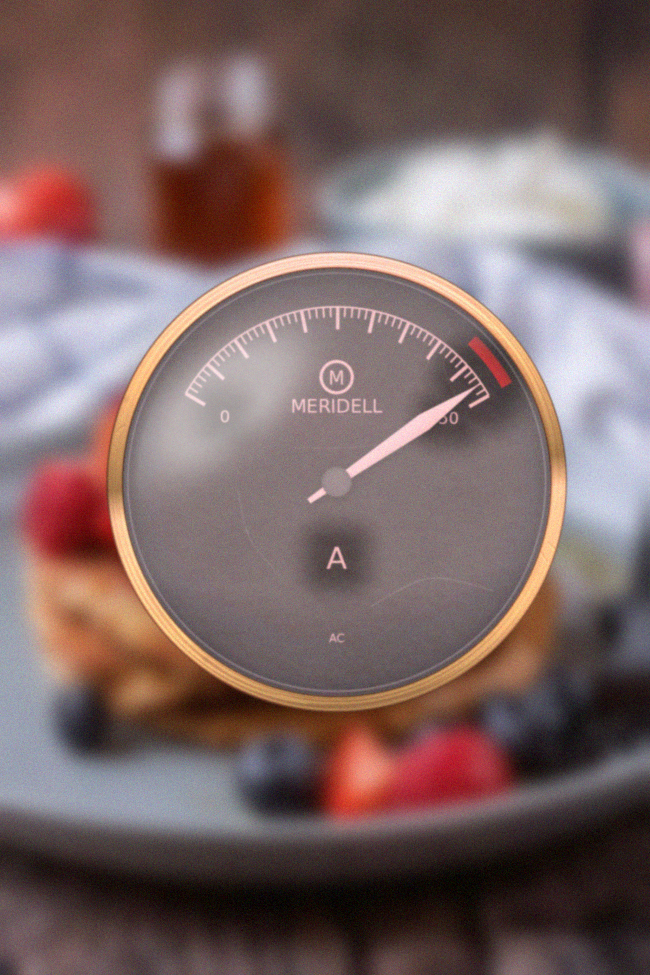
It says 48 A
